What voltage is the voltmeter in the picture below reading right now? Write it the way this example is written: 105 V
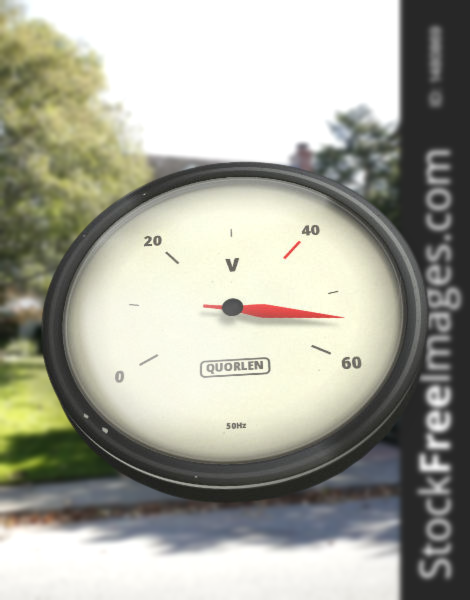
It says 55 V
